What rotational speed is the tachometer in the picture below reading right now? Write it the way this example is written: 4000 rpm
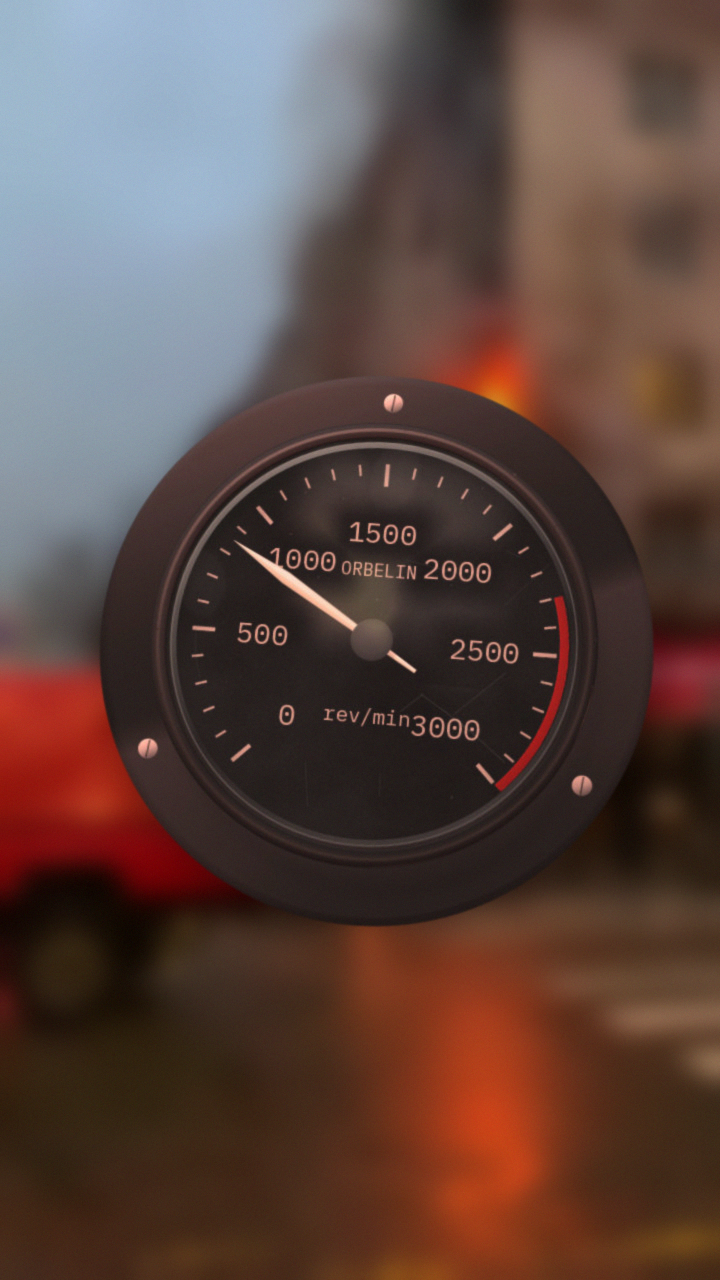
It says 850 rpm
